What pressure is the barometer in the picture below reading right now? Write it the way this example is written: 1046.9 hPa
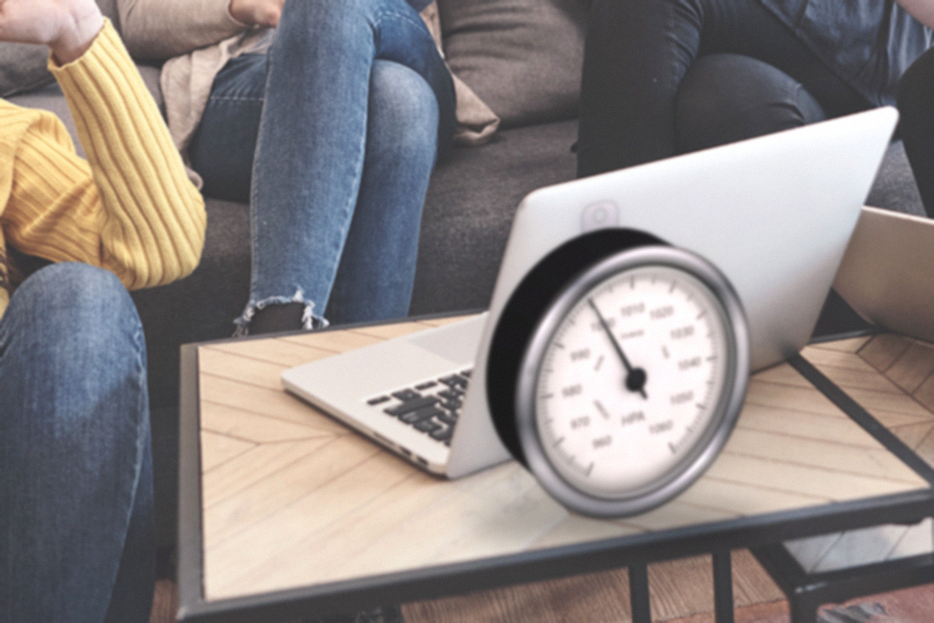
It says 1000 hPa
